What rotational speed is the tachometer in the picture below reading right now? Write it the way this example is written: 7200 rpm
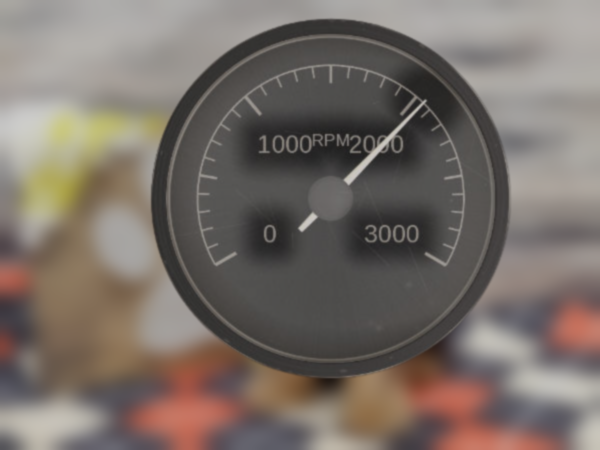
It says 2050 rpm
